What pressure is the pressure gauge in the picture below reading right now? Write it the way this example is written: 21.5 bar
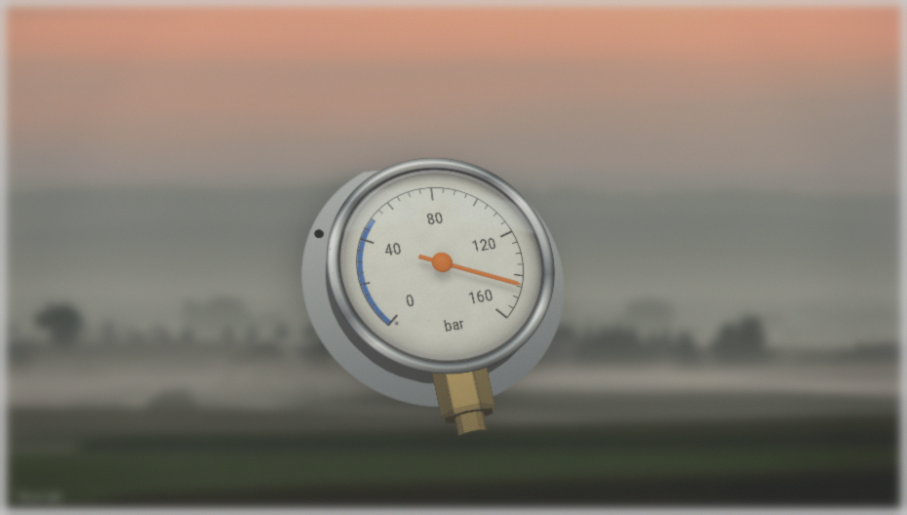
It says 145 bar
